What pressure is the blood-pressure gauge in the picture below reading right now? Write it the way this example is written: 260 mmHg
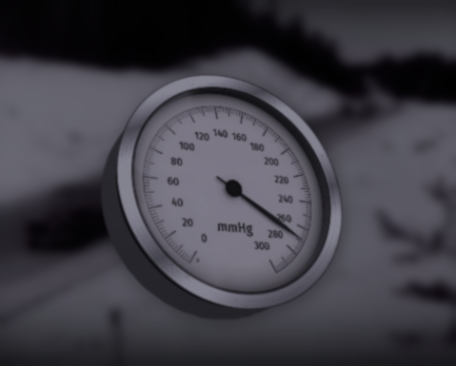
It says 270 mmHg
